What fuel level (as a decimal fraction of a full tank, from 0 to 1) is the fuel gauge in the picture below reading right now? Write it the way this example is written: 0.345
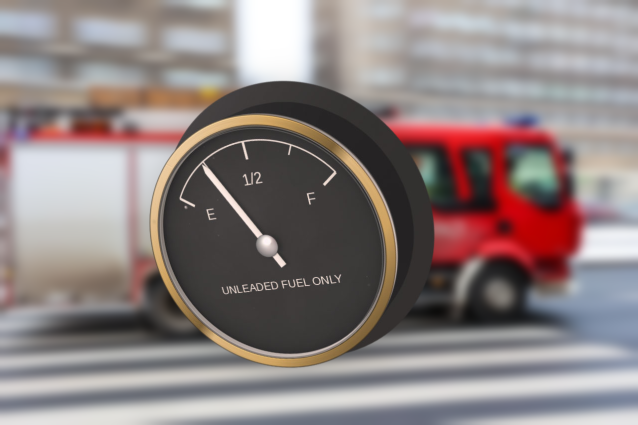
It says 0.25
